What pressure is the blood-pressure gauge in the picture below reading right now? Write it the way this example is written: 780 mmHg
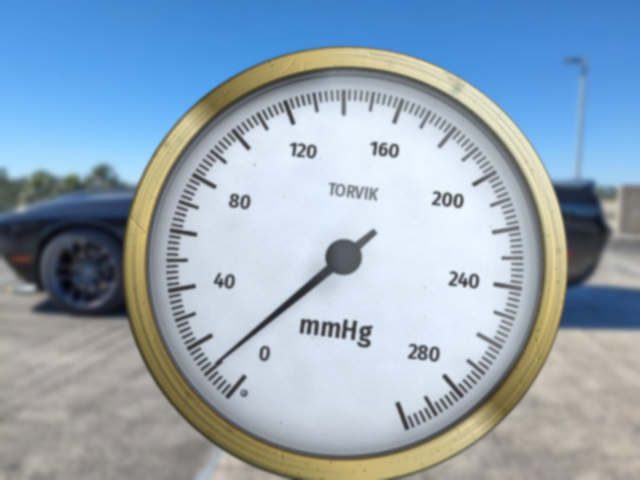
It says 10 mmHg
